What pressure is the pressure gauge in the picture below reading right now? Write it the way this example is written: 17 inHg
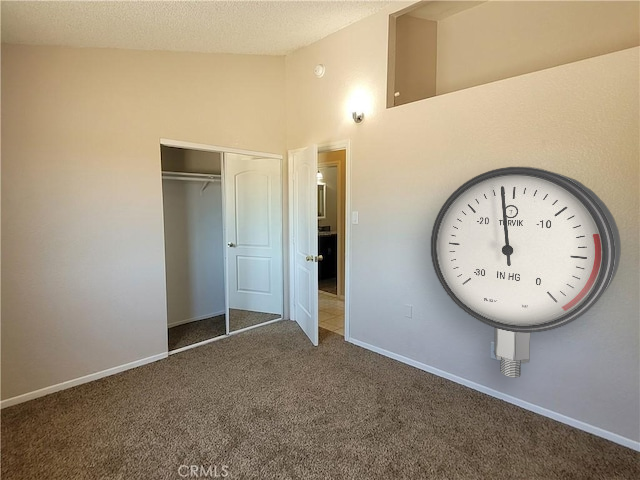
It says -16 inHg
